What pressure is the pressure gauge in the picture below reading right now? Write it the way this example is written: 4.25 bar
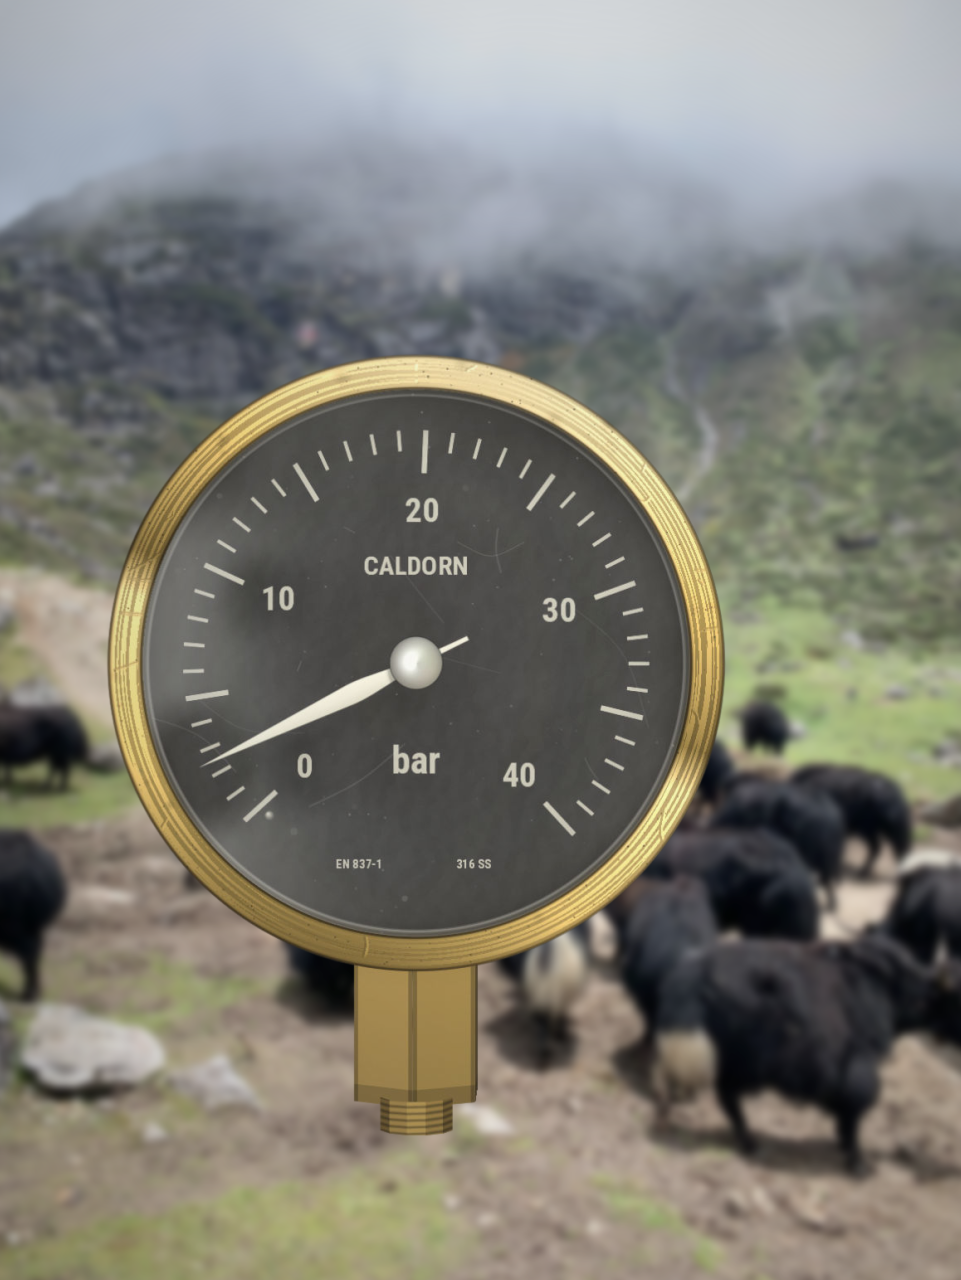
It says 2.5 bar
